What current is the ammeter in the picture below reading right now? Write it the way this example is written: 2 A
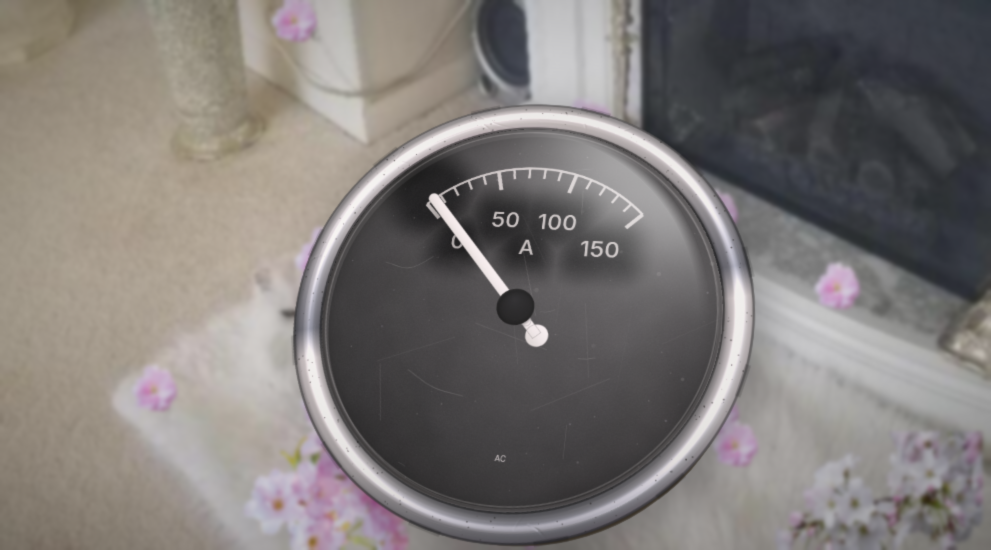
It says 5 A
